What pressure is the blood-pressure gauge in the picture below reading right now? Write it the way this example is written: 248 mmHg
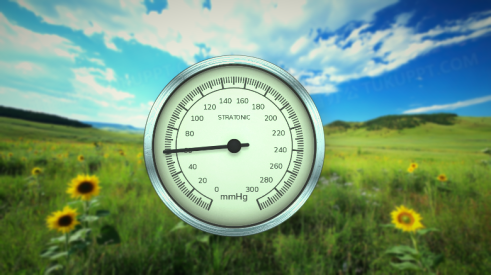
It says 60 mmHg
